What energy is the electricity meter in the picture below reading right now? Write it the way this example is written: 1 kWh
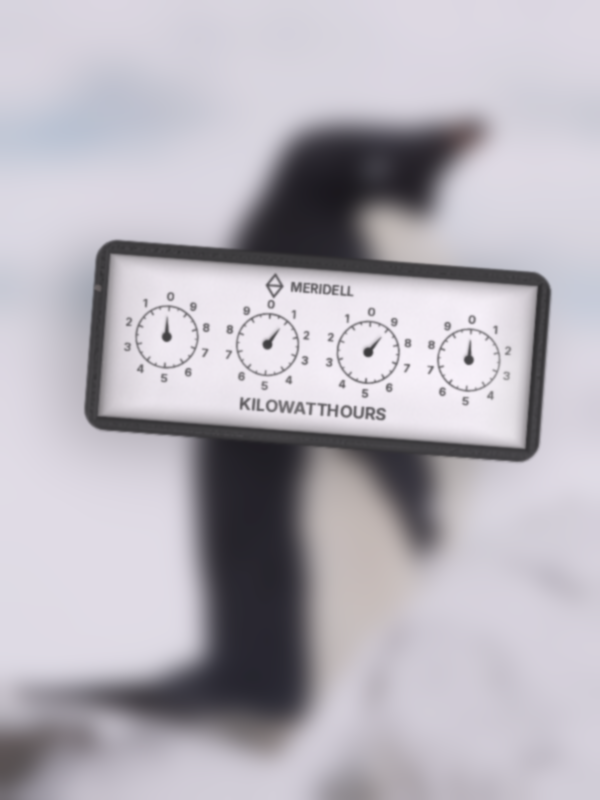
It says 90 kWh
